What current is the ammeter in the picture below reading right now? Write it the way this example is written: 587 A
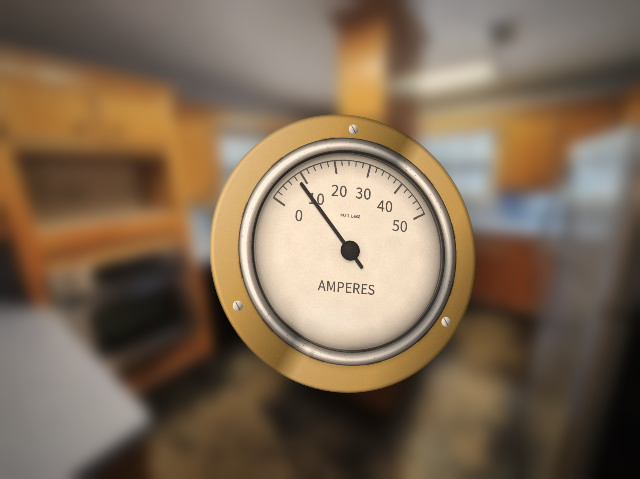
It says 8 A
